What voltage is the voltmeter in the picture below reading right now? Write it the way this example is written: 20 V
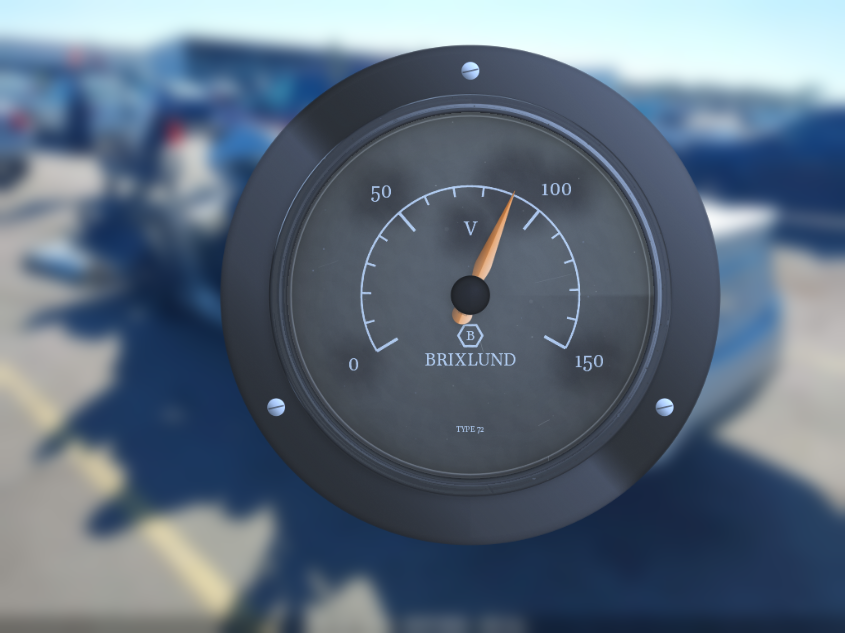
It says 90 V
